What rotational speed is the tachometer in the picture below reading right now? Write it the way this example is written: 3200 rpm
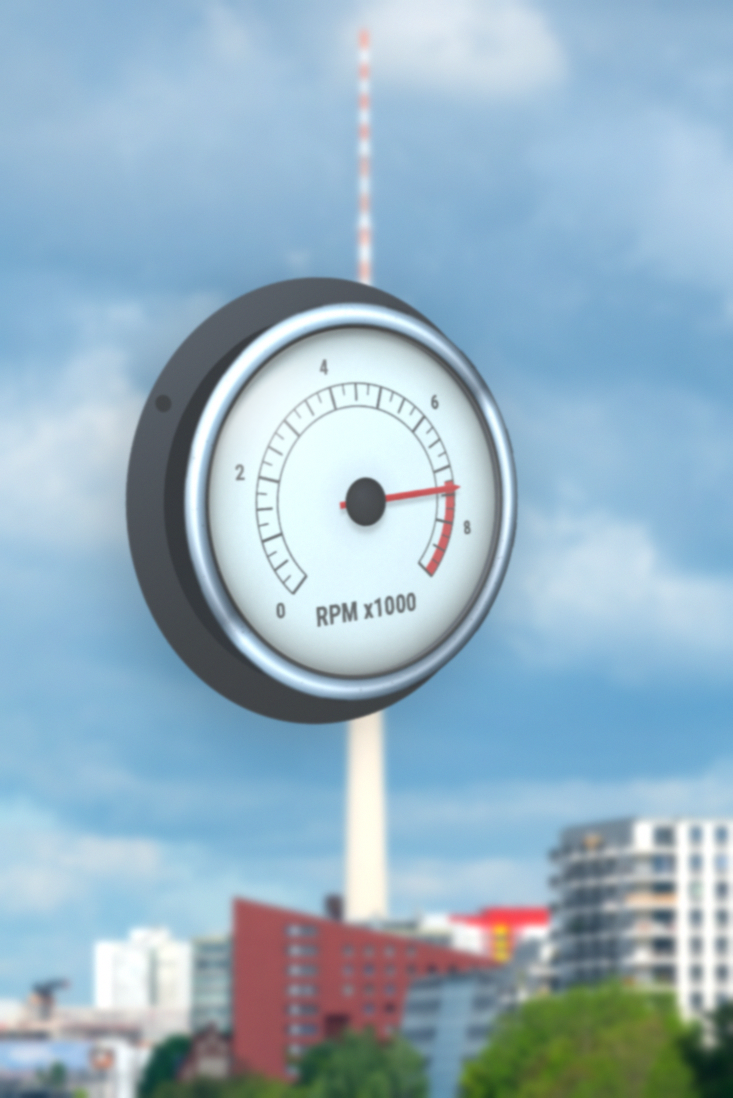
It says 7375 rpm
